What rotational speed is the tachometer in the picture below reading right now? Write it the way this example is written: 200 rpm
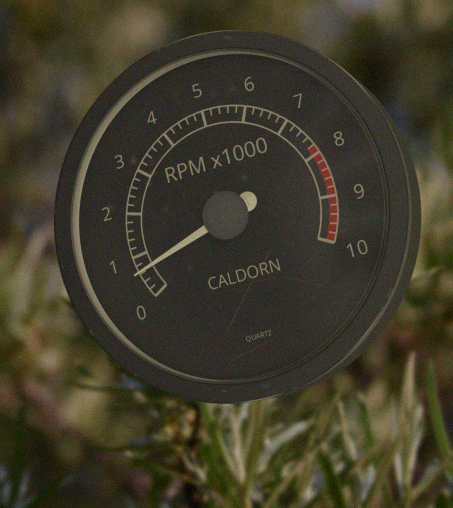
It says 600 rpm
